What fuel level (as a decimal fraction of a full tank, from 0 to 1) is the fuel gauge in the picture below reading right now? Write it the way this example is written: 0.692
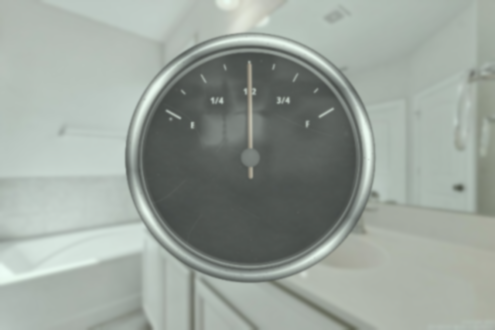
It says 0.5
